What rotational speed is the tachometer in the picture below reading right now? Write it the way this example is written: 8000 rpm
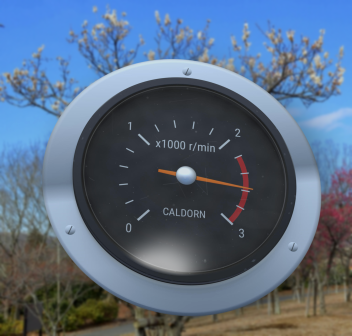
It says 2600 rpm
